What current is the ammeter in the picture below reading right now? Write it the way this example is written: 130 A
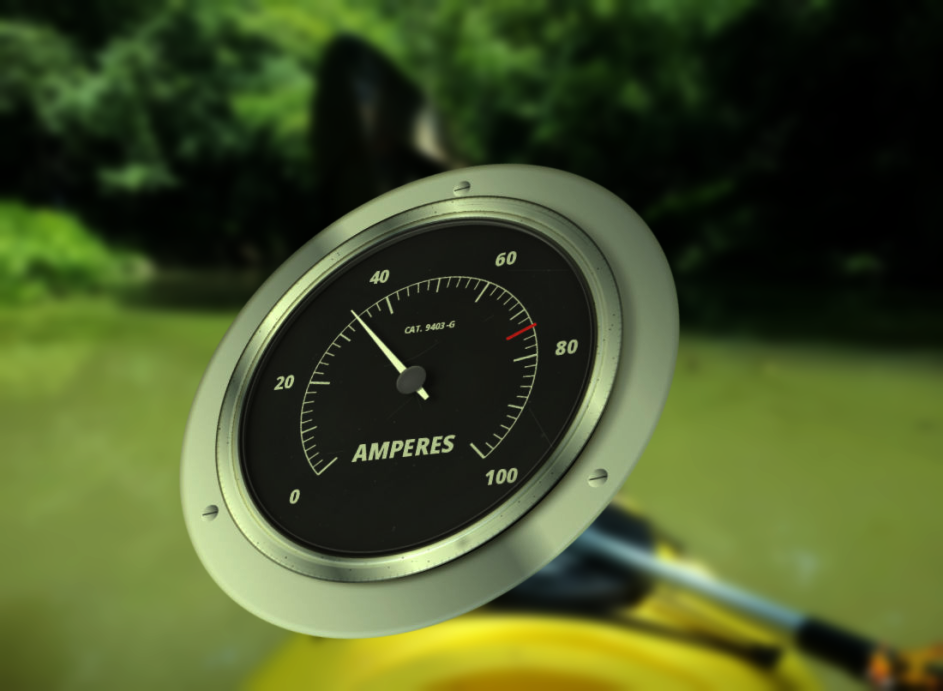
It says 34 A
